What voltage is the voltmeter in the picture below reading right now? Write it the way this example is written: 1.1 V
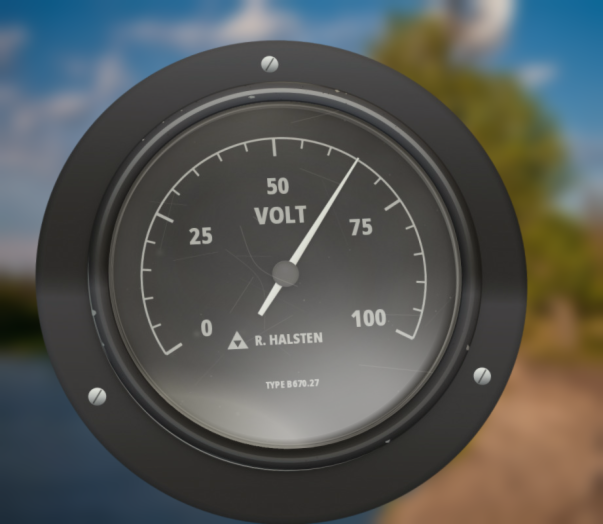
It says 65 V
